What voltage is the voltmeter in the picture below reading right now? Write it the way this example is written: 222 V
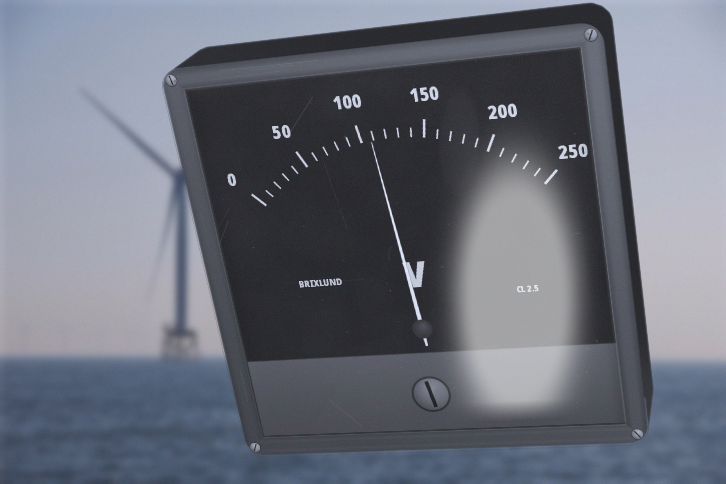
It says 110 V
